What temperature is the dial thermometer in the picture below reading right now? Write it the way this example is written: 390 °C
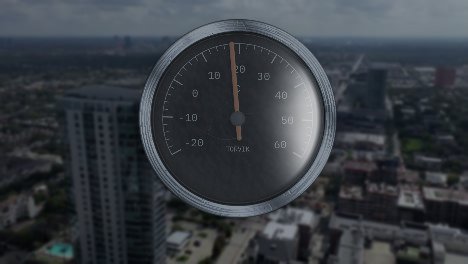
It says 18 °C
